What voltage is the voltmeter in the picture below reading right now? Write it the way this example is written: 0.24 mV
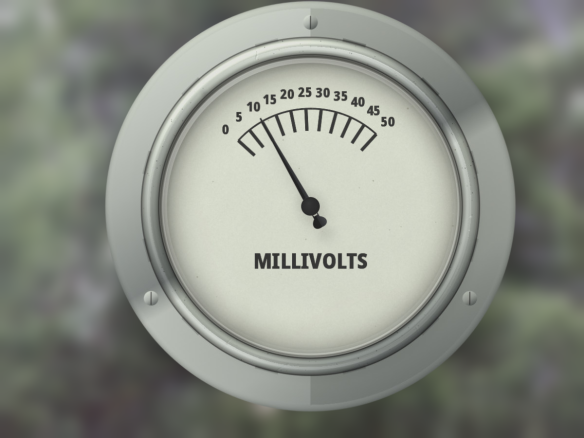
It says 10 mV
